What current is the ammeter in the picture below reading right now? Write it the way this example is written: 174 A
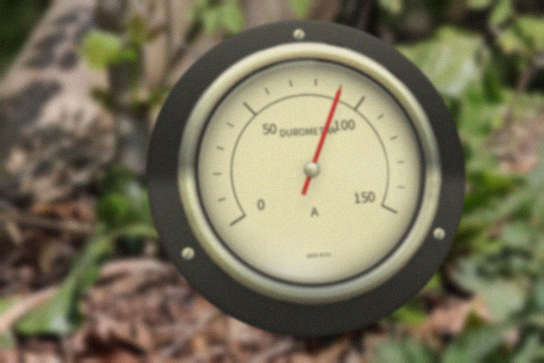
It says 90 A
